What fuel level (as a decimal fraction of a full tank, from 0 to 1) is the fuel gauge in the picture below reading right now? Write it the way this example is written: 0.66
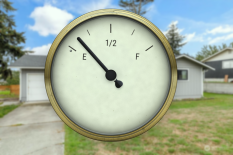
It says 0.125
